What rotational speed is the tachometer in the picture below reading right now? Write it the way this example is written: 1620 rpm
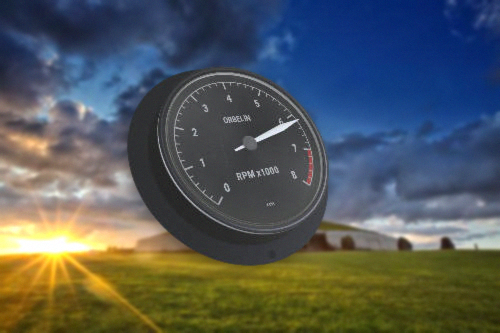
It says 6200 rpm
